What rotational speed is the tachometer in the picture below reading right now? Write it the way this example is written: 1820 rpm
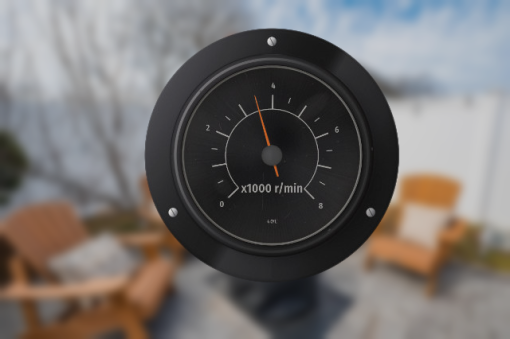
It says 3500 rpm
